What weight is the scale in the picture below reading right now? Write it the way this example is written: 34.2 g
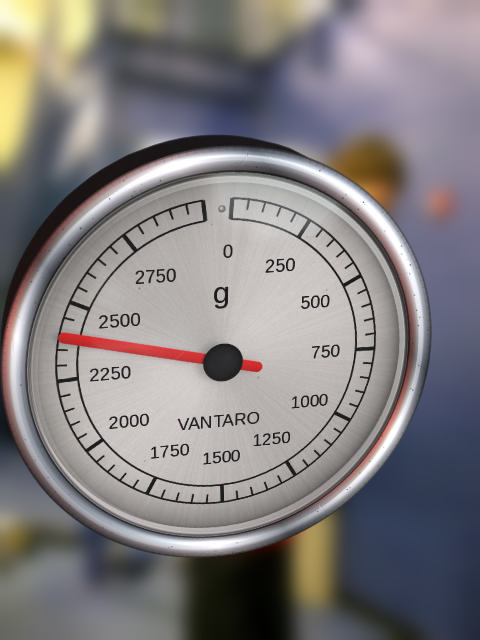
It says 2400 g
